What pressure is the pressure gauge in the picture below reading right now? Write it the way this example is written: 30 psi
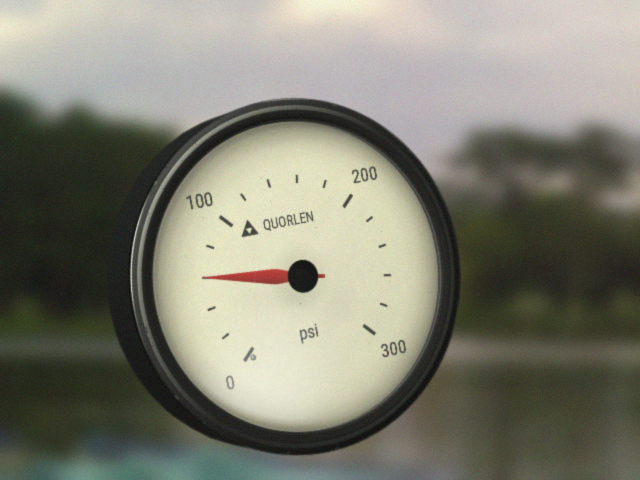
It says 60 psi
